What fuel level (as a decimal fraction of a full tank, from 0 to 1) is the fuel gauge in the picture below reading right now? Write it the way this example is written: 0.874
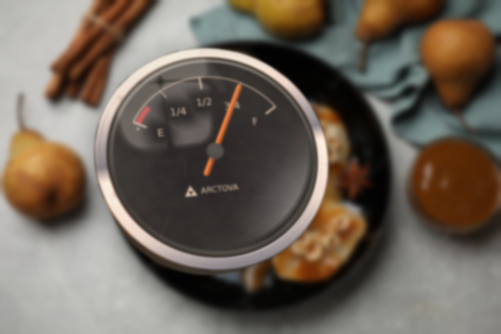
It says 0.75
